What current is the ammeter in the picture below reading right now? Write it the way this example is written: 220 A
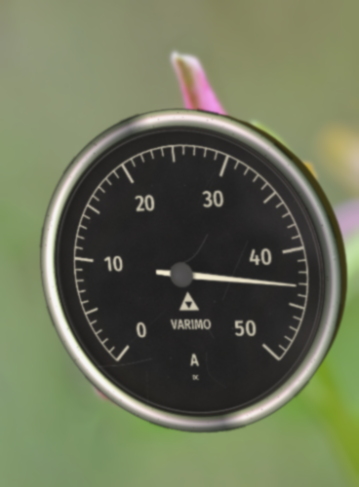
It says 43 A
